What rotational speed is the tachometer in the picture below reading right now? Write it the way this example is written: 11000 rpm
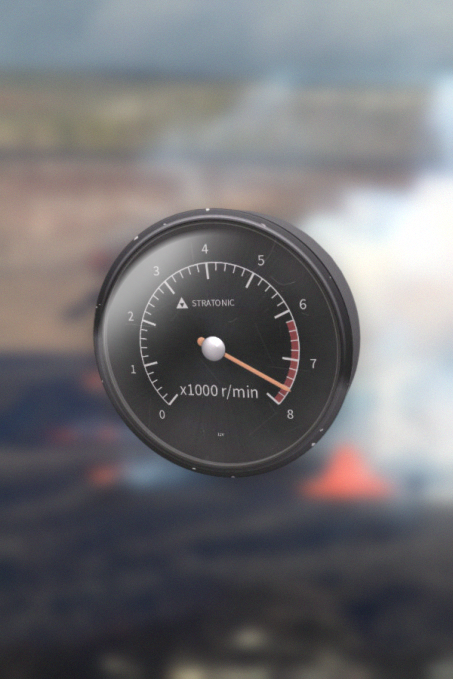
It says 7600 rpm
